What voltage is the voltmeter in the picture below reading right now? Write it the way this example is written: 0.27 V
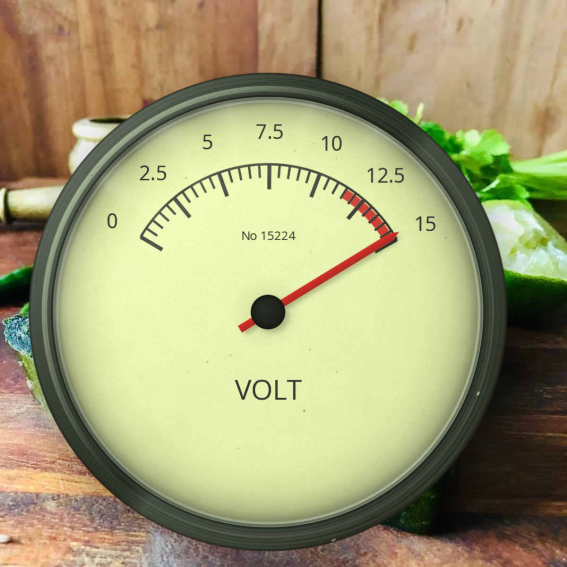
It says 14.75 V
